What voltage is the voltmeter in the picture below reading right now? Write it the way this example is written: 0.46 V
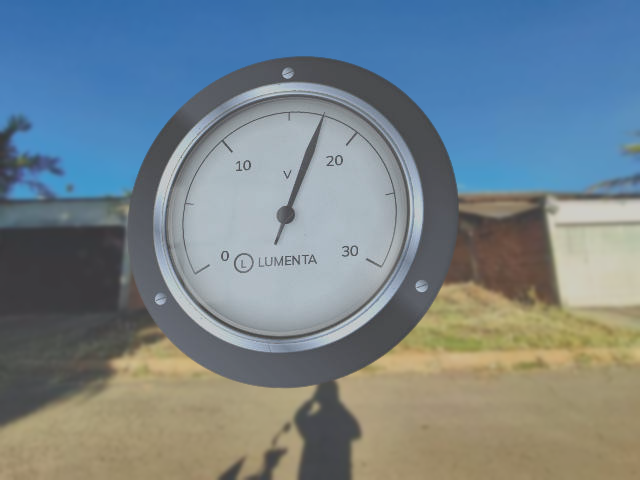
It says 17.5 V
